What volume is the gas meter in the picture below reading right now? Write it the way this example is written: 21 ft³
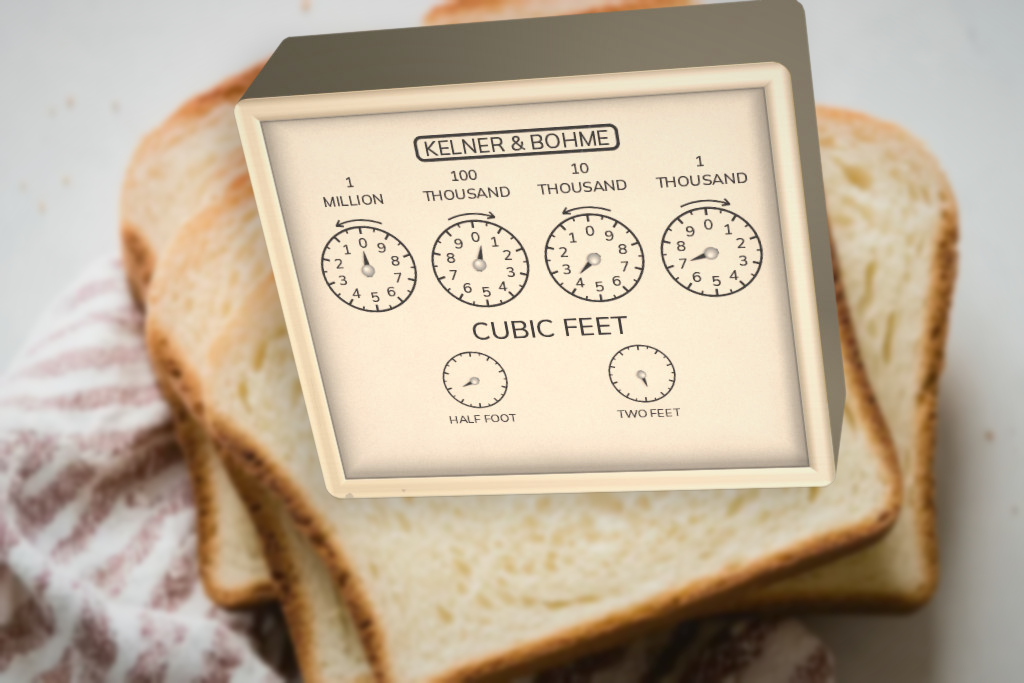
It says 3700 ft³
